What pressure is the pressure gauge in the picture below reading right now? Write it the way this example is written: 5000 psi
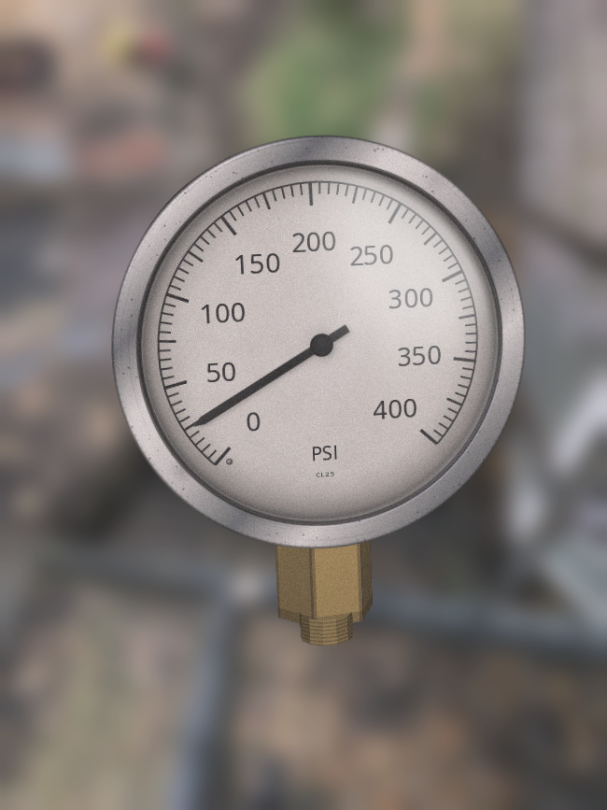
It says 25 psi
